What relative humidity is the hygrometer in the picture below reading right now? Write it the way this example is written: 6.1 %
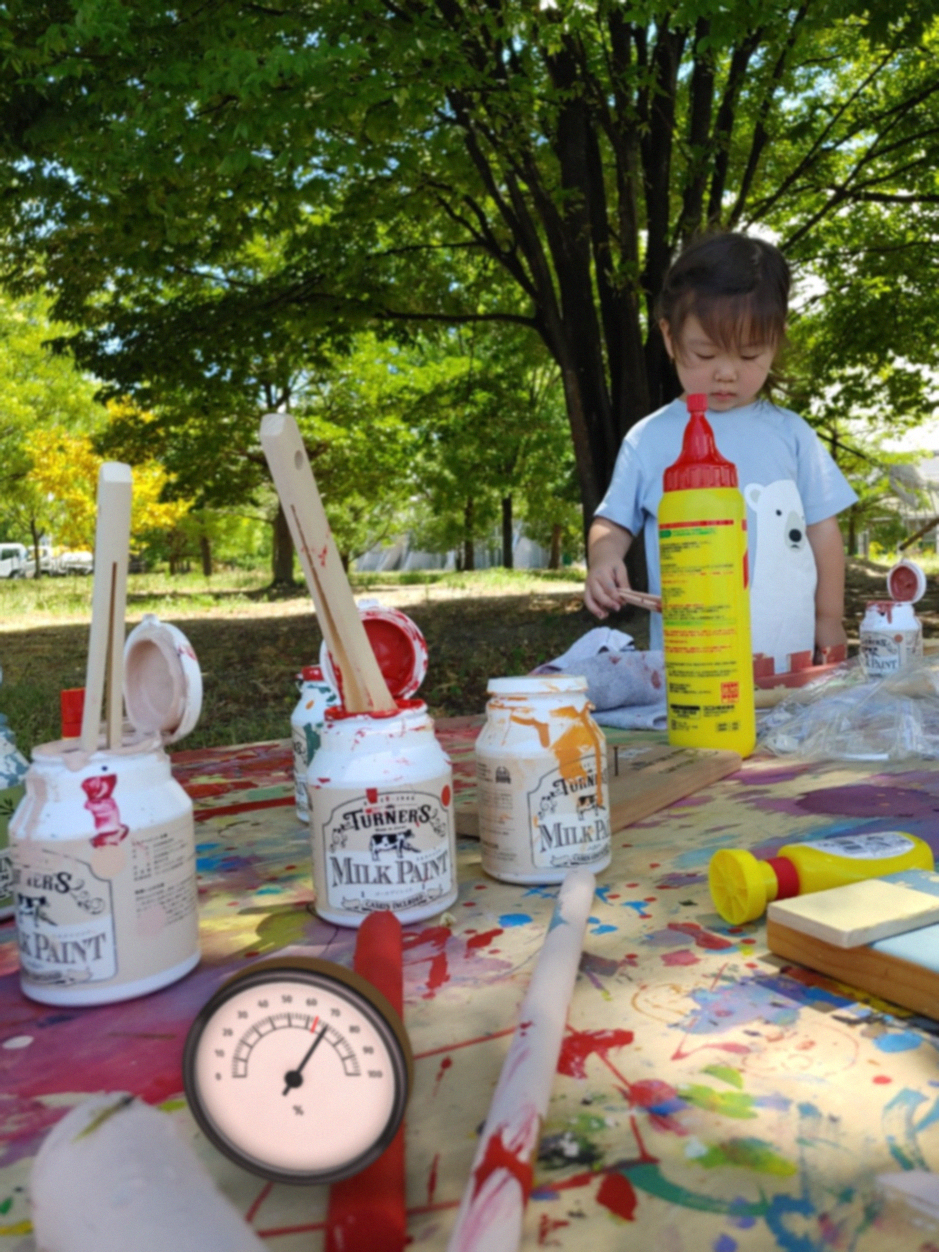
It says 70 %
